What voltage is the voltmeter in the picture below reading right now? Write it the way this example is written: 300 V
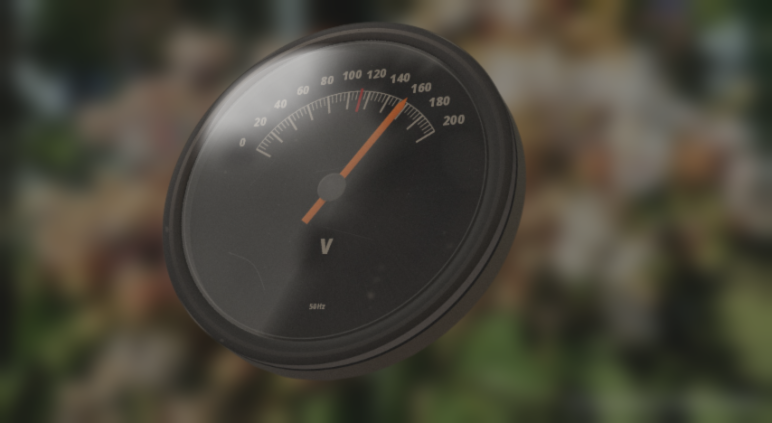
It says 160 V
